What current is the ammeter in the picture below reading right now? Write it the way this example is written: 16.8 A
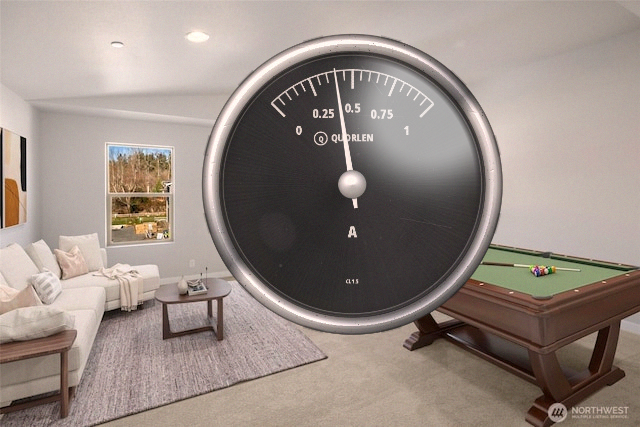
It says 0.4 A
